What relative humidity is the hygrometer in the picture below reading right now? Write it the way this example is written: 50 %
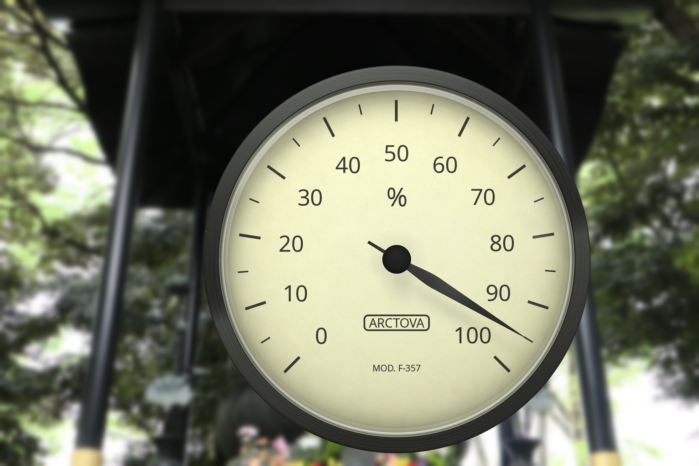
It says 95 %
